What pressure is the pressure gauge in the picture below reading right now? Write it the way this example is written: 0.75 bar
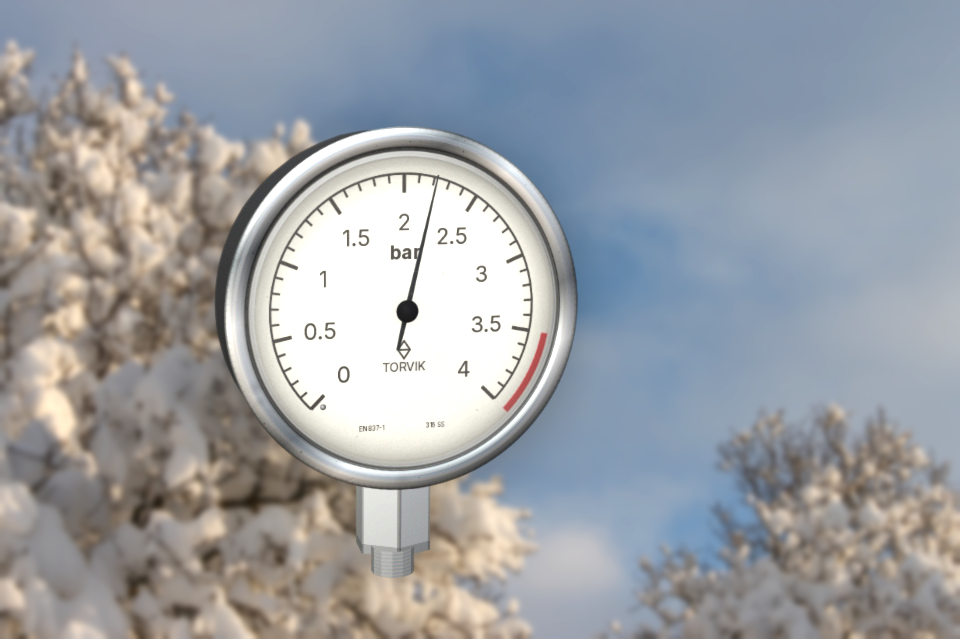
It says 2.2 bar
